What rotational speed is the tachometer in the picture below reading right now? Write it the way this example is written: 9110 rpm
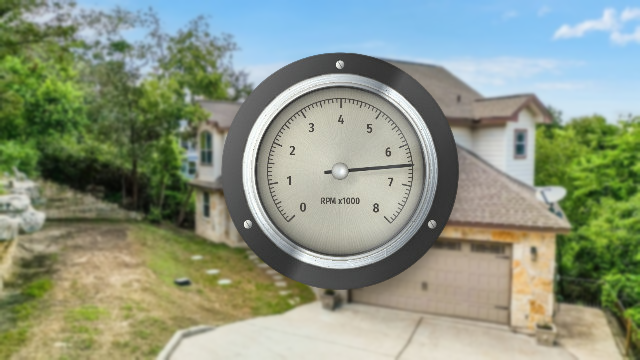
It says 6500 rpm
